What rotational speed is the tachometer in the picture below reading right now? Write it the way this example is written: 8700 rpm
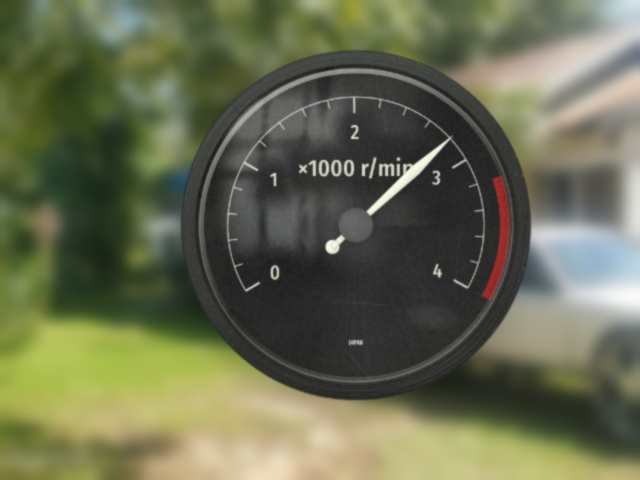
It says 2800 rpm
